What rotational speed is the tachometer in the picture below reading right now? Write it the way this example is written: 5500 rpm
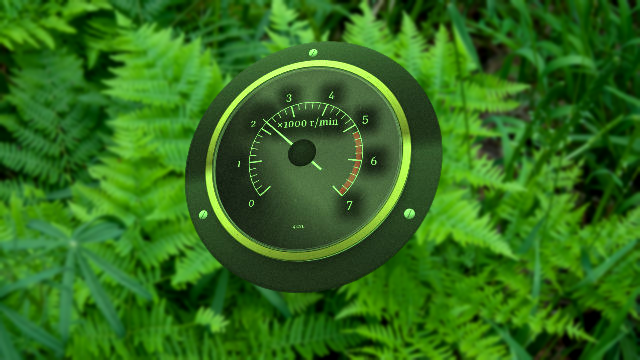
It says 2200 rpm
